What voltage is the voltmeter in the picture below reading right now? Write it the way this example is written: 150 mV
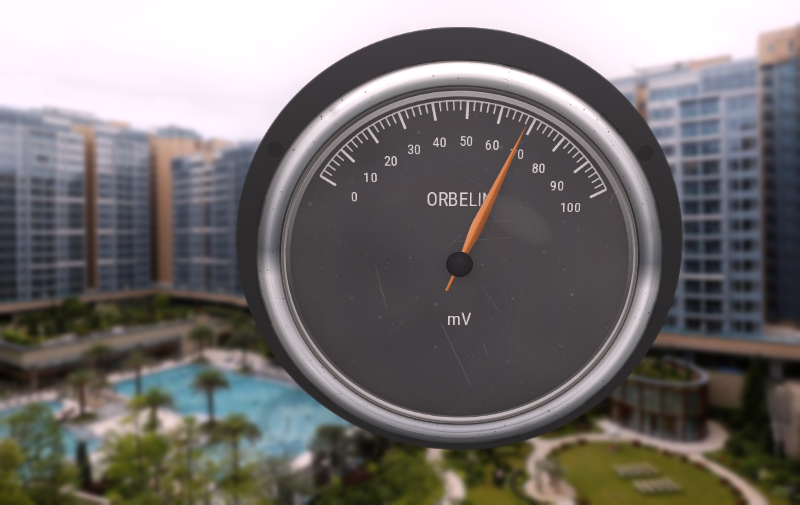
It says 68 mV
